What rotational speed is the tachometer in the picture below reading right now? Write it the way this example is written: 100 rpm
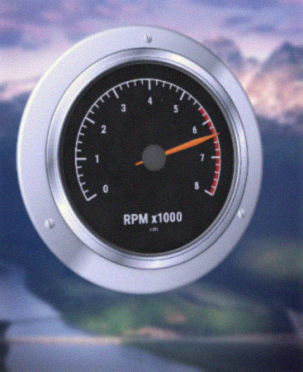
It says 6400 rpm
